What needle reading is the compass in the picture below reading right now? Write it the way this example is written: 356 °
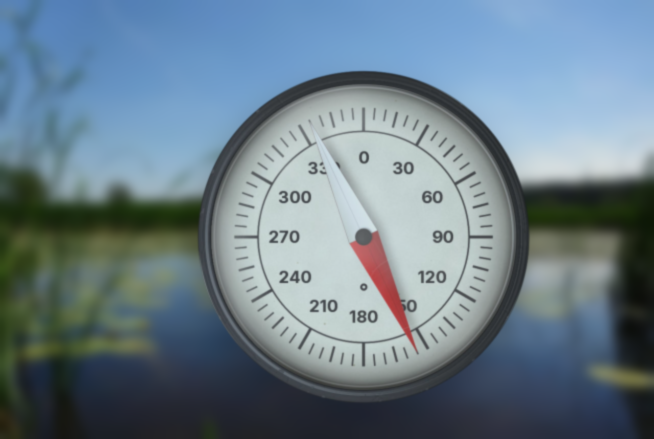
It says 155 °
